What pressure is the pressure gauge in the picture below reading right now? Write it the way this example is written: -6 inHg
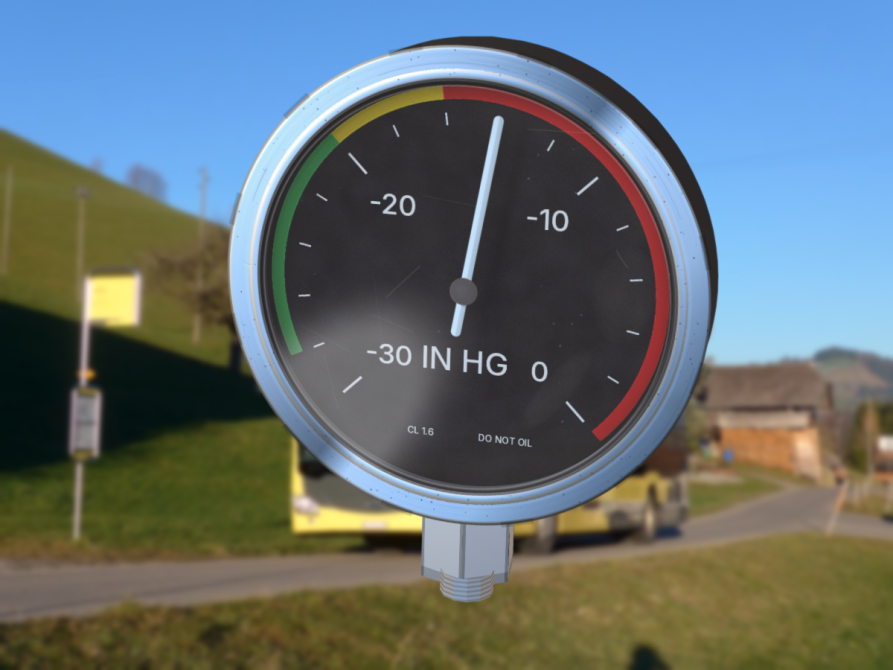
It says -14 inHg
